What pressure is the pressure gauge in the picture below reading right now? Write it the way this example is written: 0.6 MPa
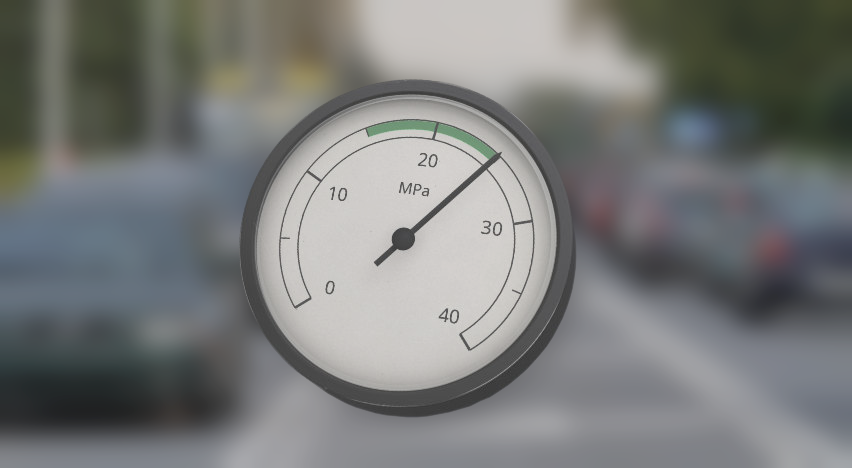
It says 25 MPa
